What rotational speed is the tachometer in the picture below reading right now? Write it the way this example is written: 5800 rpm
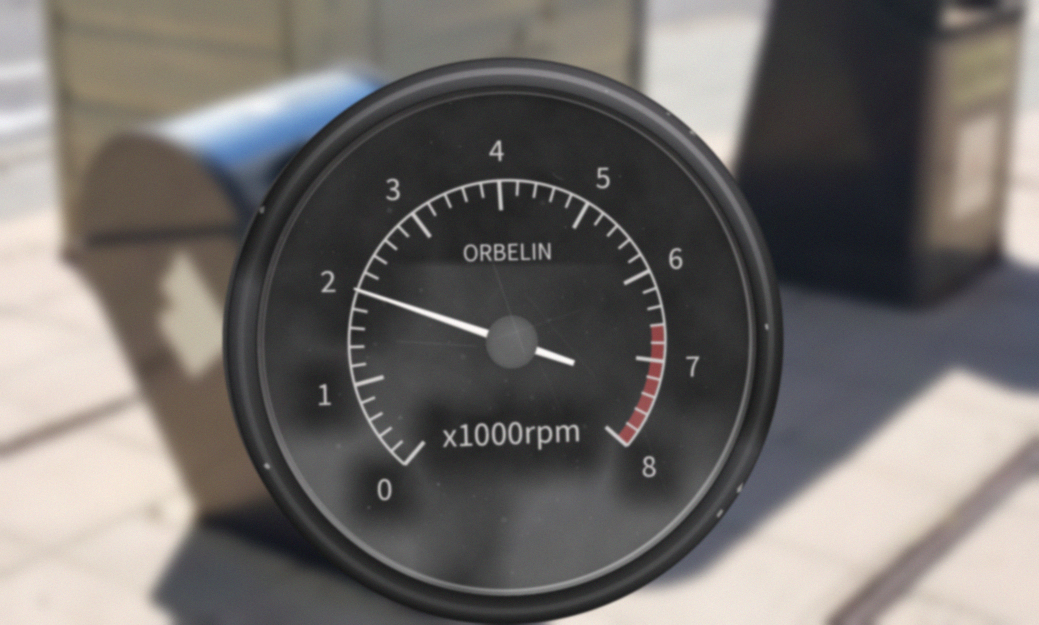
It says 2000 rpm
